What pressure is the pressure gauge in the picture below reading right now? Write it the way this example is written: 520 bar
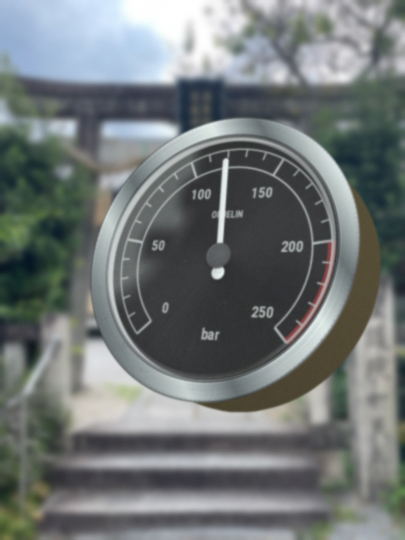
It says 120 bar
